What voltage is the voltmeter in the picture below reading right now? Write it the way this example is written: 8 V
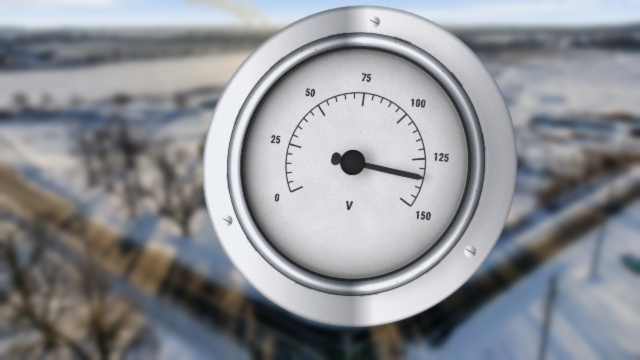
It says 135 V
